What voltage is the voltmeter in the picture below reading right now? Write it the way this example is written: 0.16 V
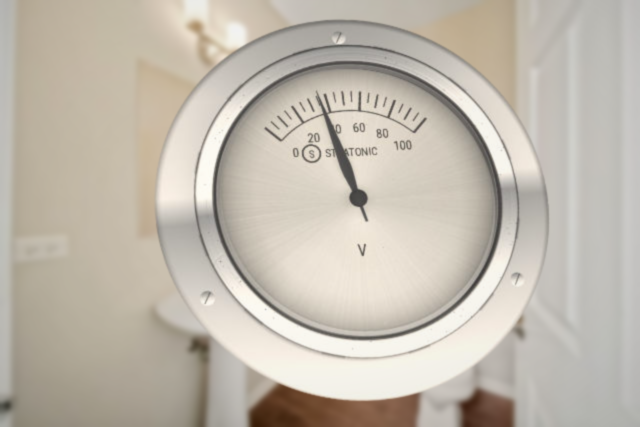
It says 35 V
